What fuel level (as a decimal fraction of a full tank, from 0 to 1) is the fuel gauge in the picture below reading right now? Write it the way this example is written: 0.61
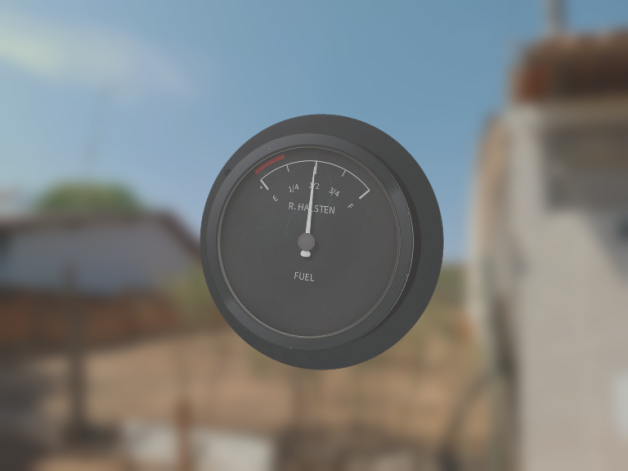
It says 0.5
